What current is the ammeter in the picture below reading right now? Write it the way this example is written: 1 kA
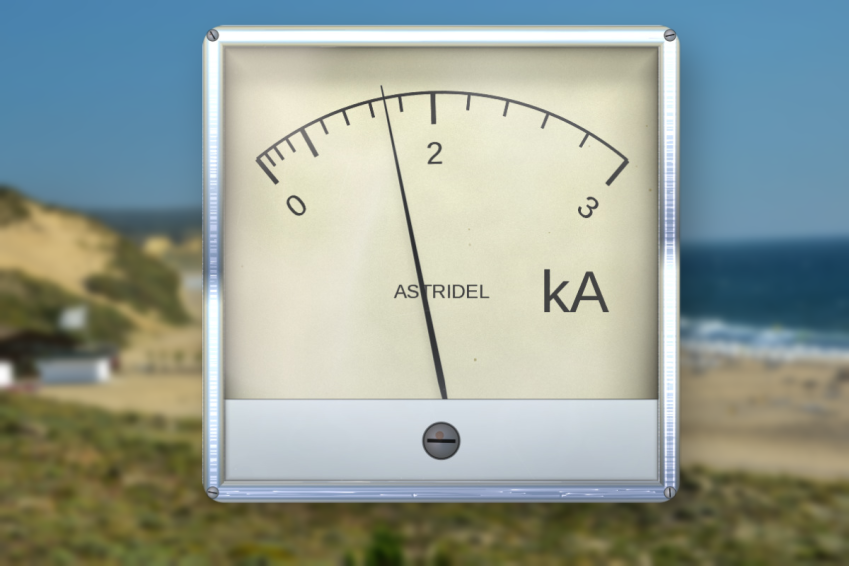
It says 1.7 kA
